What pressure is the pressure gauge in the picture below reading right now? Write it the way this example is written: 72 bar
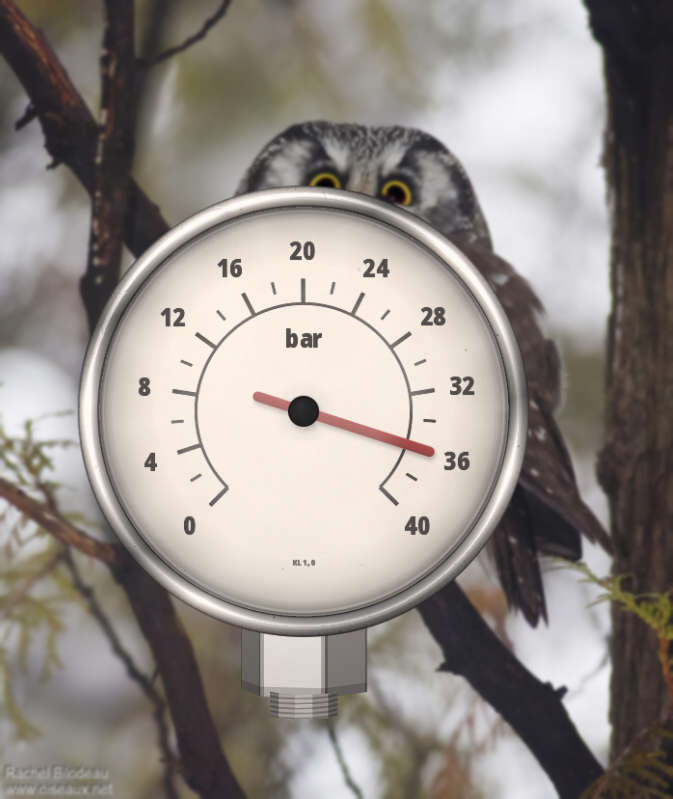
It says 36 bar
